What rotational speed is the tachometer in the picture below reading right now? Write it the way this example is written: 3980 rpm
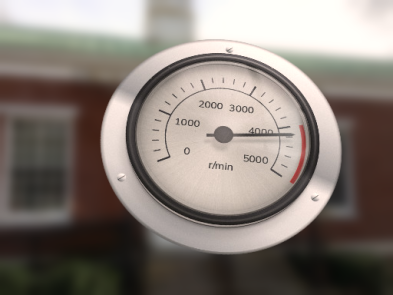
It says 4200 rpm
